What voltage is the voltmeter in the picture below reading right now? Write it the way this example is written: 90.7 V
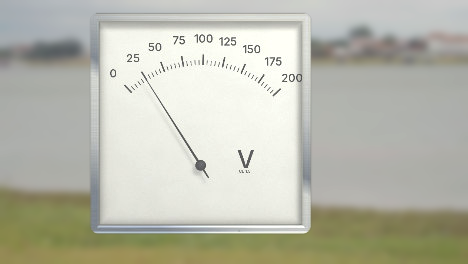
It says 25 V
